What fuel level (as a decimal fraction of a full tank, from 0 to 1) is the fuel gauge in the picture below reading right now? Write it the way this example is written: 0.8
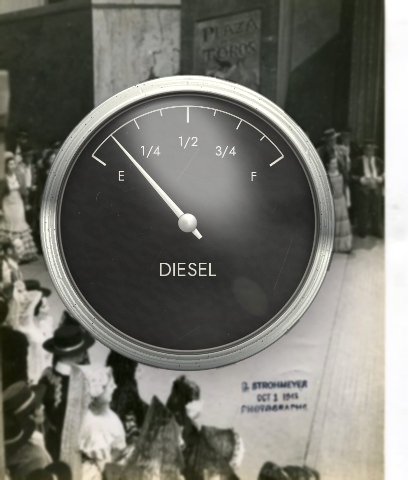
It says 0.125
